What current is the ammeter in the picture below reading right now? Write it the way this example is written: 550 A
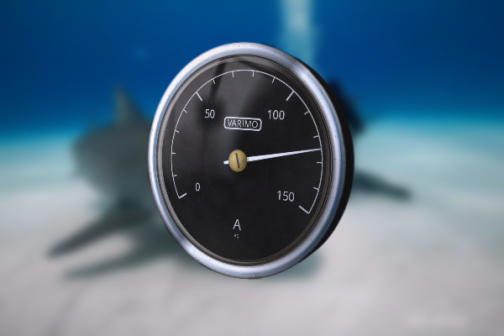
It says 125 A
